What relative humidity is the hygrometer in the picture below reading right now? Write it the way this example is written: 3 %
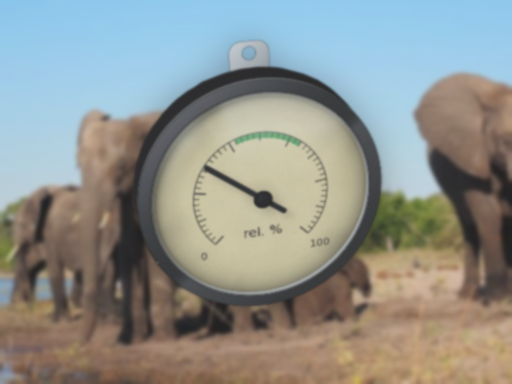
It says 30 %
